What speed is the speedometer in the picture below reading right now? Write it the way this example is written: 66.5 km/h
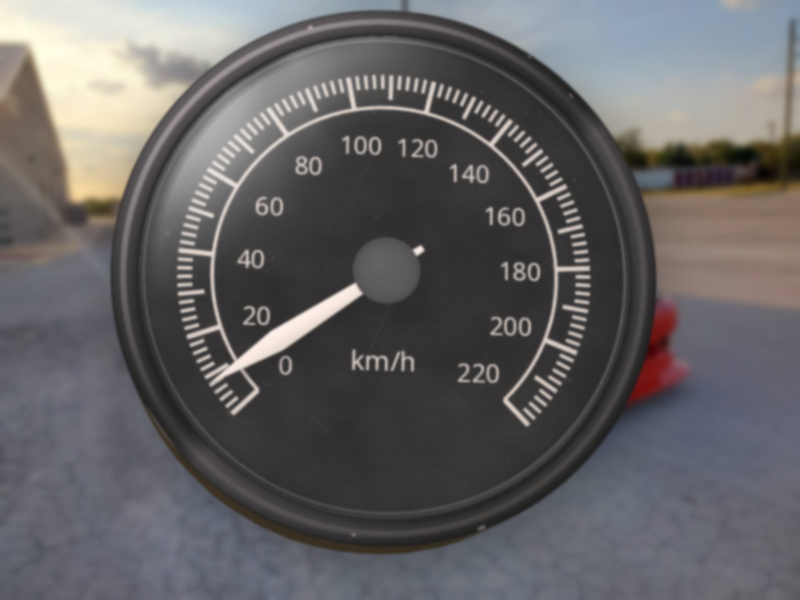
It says 8 km/h
